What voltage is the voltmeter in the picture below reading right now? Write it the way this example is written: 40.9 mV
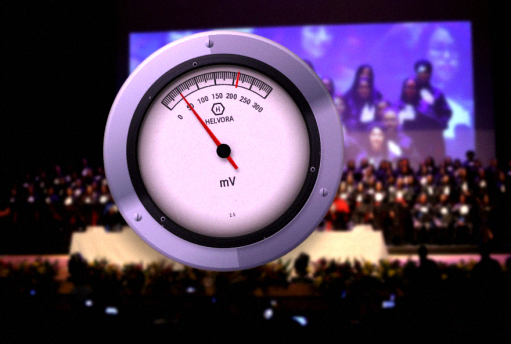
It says 50 mV
